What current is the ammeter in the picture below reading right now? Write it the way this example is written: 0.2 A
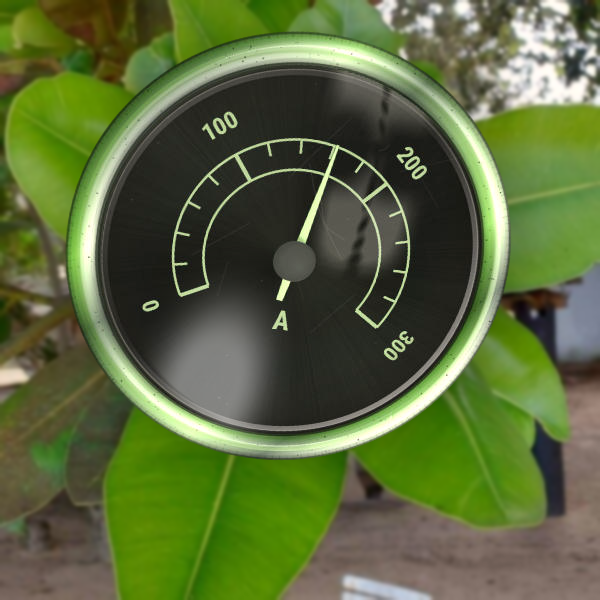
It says 160 A
